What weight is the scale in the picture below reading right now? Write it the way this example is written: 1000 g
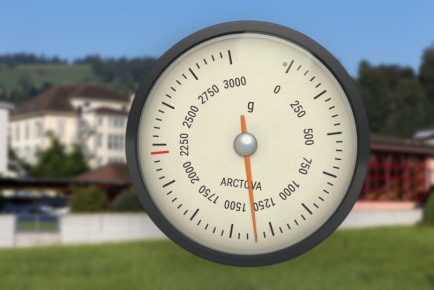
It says 1350 g
